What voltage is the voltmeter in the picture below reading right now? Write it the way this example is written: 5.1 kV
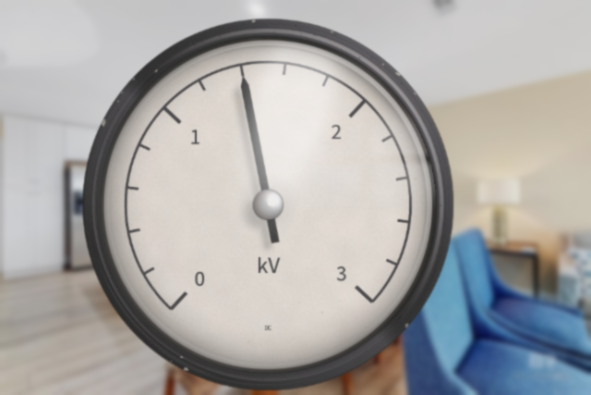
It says 1.4 kV
